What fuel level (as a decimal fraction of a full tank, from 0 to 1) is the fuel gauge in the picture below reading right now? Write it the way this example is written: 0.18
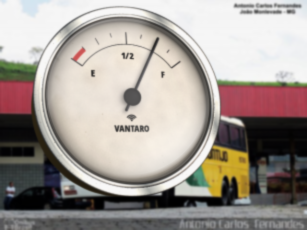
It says 0.75
